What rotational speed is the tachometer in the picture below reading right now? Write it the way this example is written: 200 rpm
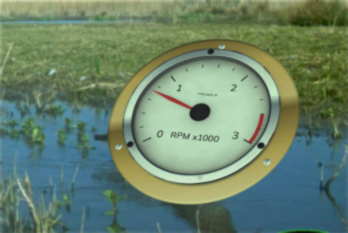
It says 700 rpm
